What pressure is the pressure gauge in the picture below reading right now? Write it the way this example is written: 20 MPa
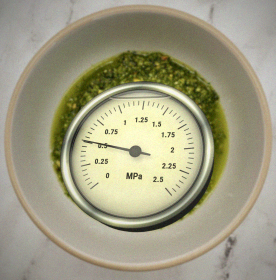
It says 0.5 MPa
